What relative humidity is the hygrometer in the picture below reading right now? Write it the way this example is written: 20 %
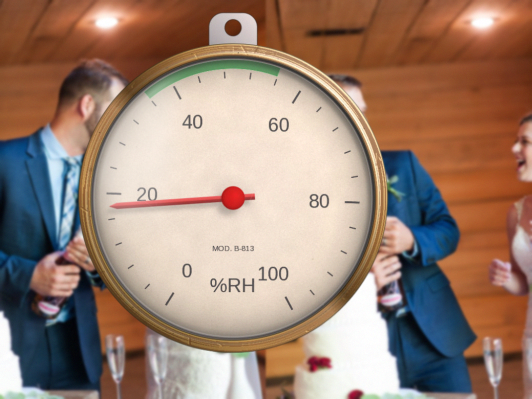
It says 18 %
